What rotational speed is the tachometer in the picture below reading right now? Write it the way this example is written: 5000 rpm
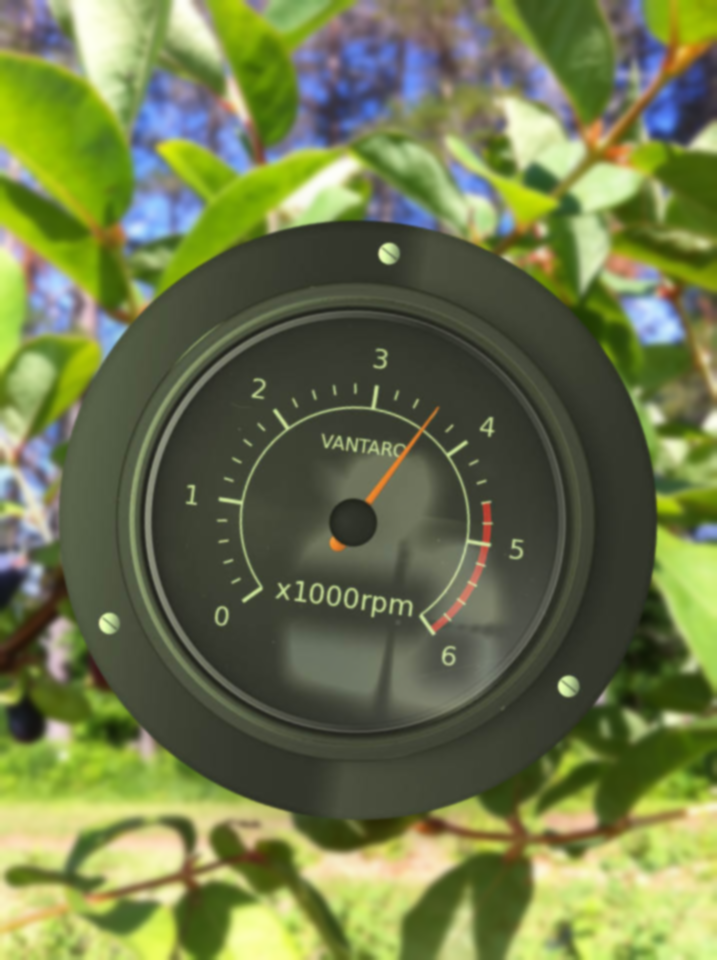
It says 3600 rpm
